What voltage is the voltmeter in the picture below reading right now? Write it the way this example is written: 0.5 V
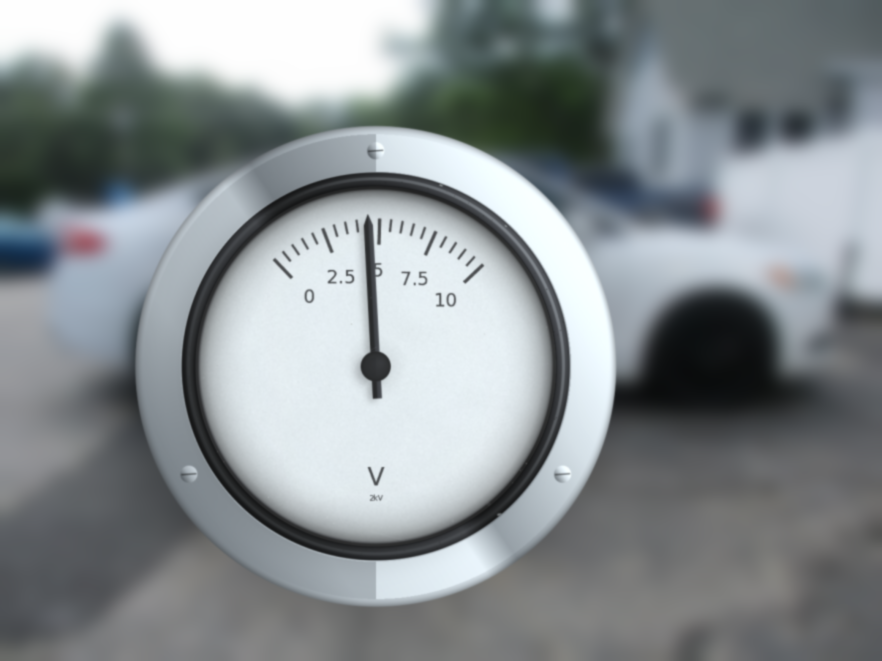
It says 4.5 V
